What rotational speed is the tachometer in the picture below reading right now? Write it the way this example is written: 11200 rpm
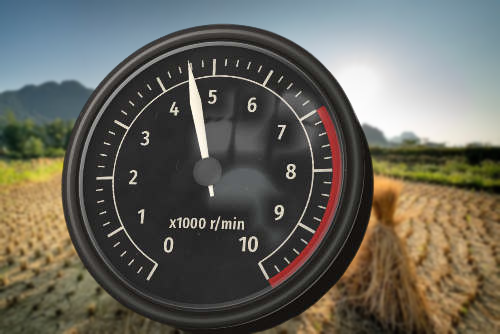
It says 4600 rpm
